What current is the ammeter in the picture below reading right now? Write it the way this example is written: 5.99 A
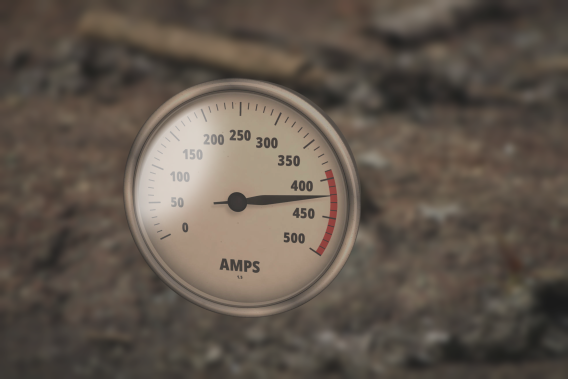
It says 420 A
